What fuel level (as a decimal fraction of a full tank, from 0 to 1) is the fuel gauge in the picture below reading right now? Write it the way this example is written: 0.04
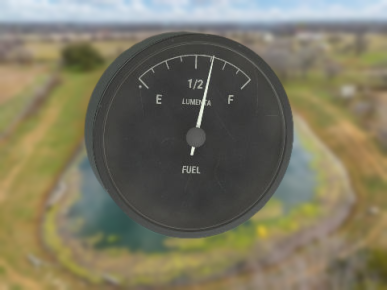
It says 0.625
